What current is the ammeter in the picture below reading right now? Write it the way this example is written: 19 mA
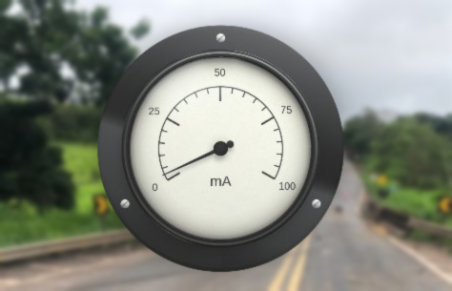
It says 2.5 mA
